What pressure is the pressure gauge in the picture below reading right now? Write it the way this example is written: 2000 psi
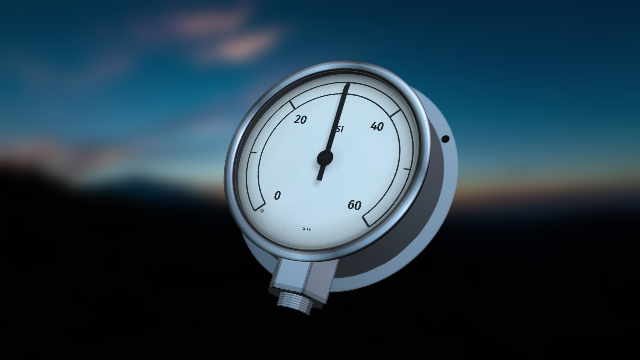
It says 30 psi
